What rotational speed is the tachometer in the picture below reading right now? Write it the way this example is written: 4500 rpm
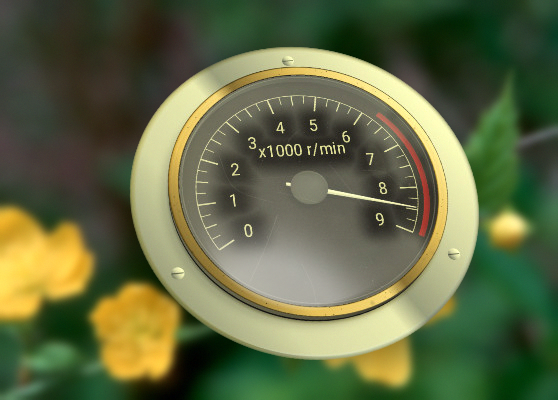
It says 8500 rpm
